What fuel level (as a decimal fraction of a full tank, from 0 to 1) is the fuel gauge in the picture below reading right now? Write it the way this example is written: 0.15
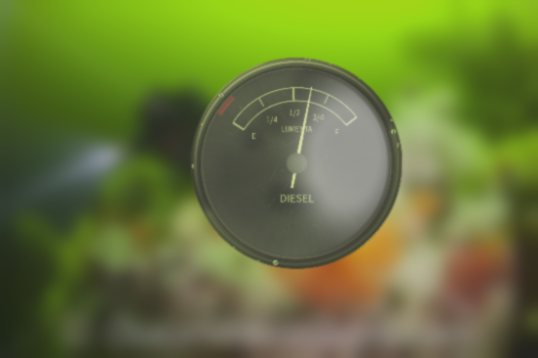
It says 0.625
